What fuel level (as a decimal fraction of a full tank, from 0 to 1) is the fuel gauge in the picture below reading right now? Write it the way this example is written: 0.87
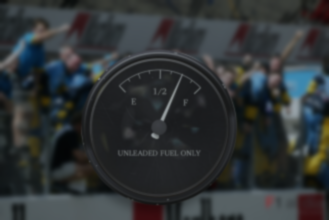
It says 0.75
